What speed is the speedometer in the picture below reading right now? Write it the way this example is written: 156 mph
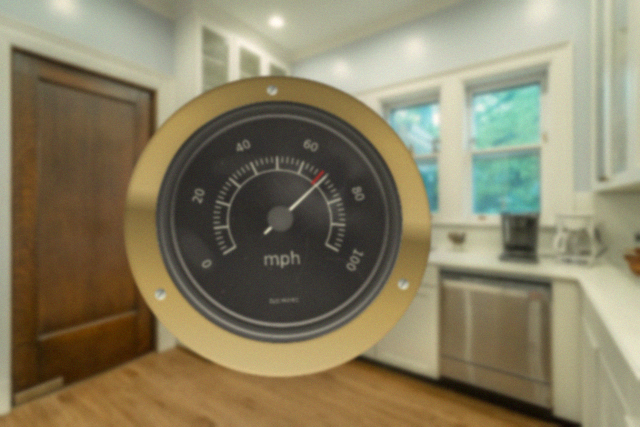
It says 70 mph
